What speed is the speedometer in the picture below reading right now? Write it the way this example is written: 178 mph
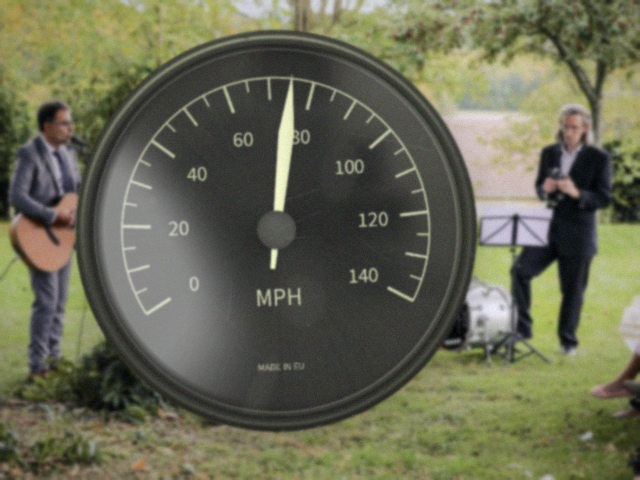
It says 75 mph
